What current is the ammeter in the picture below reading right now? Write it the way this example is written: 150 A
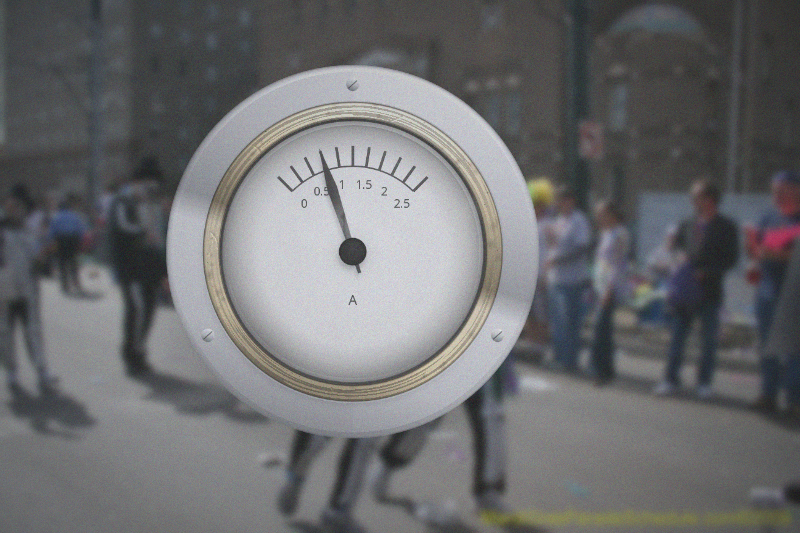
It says 0.75 A
